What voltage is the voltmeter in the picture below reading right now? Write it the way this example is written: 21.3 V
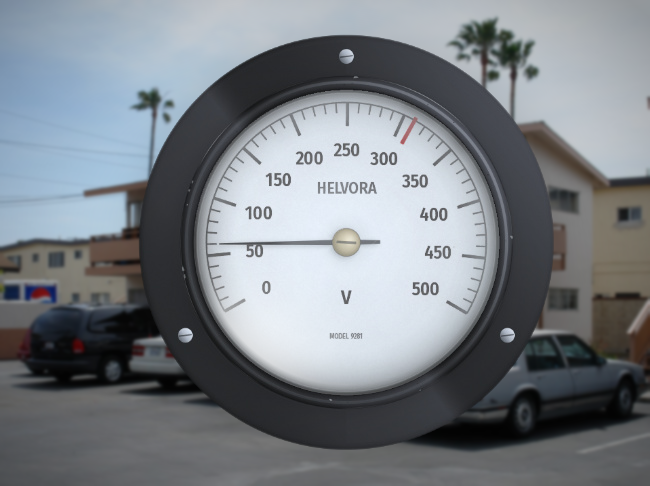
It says 60 V
